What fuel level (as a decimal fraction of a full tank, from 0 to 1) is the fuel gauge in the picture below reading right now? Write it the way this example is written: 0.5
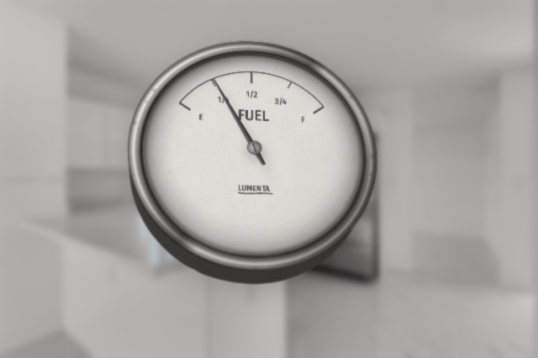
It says 0.25
